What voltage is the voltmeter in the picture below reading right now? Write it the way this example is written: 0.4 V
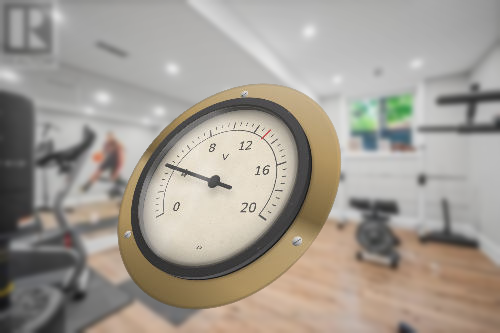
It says 4 V
